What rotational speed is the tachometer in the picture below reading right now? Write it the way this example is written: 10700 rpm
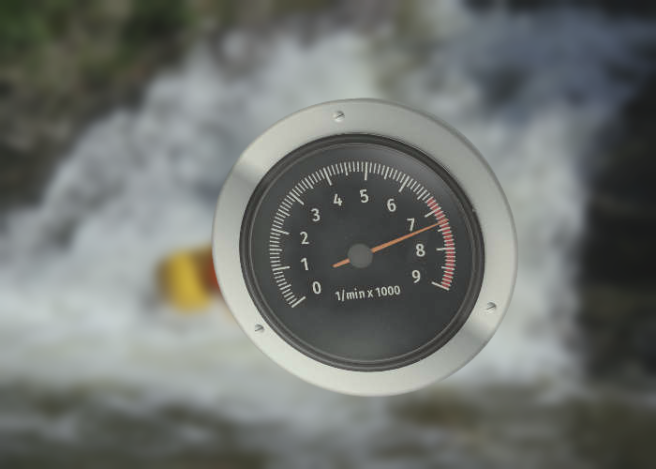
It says 7300 rpm
